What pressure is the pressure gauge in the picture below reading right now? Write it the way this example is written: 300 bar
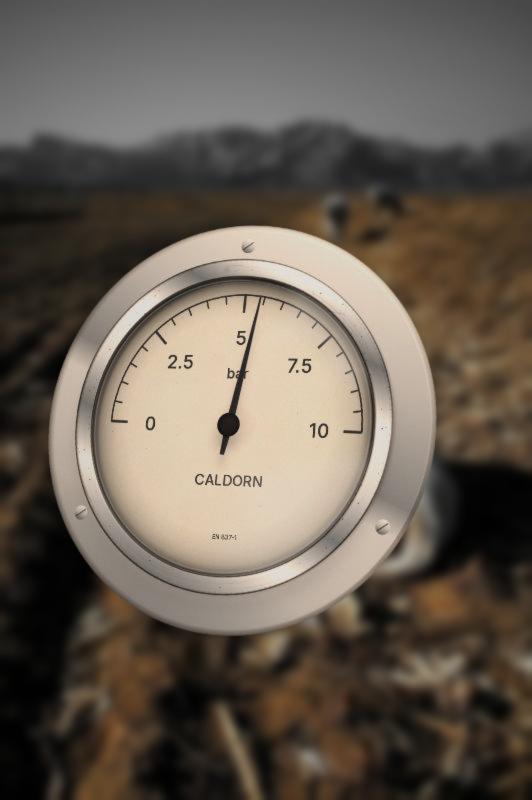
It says 5.5 bar
